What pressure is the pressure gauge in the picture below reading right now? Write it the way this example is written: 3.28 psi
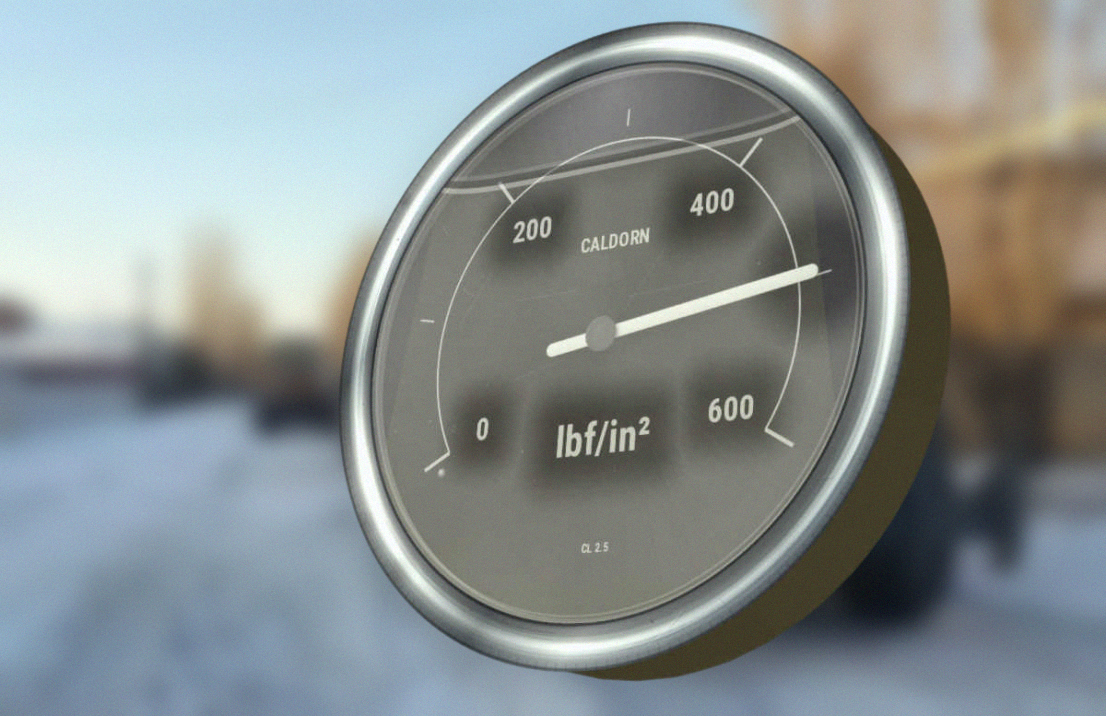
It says 500 psi
